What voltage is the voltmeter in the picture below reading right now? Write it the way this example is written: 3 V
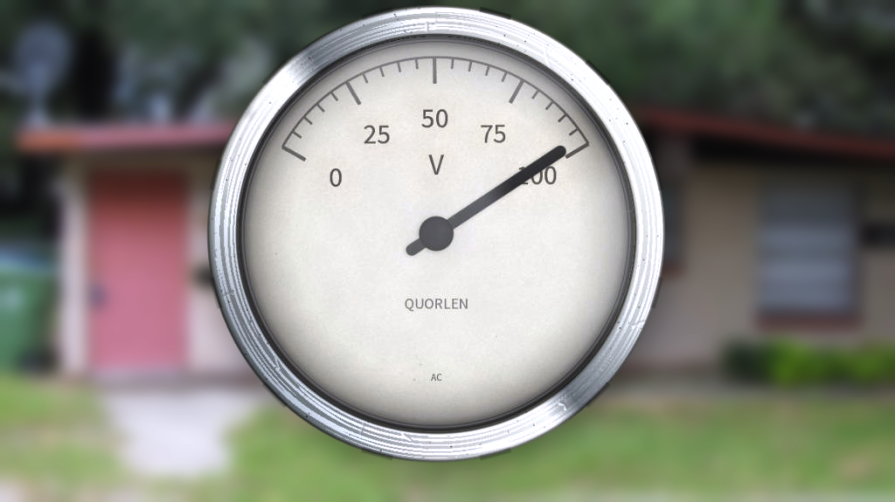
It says 97.5 V
